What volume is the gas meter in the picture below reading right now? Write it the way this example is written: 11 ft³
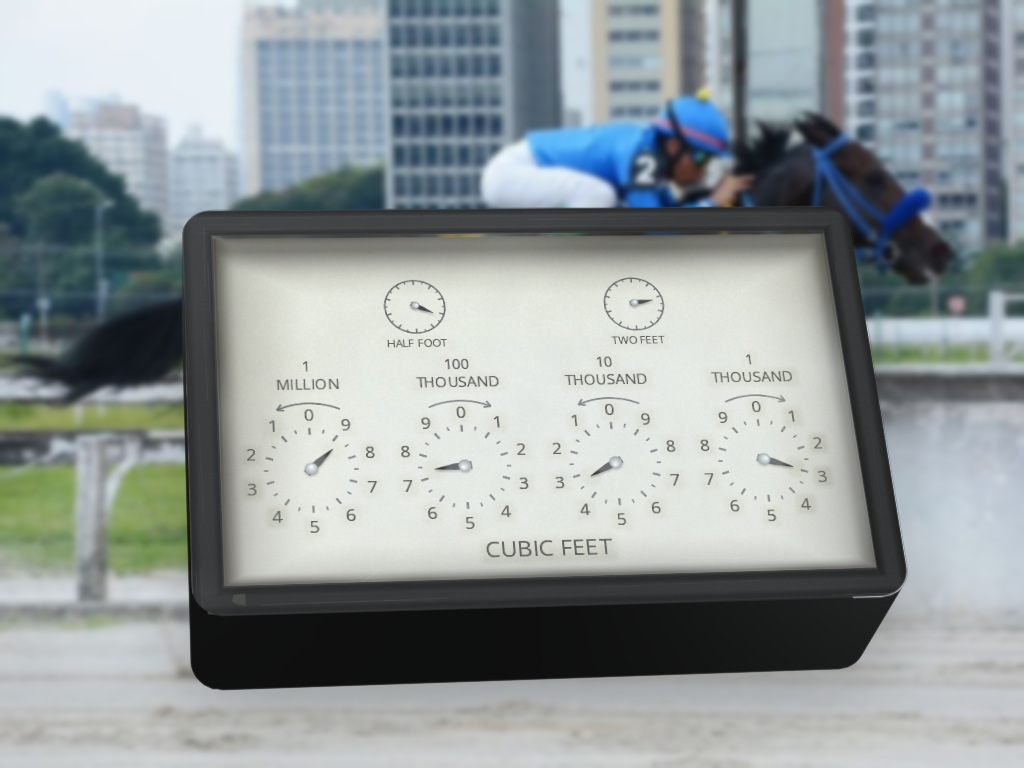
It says 873300 ft³
